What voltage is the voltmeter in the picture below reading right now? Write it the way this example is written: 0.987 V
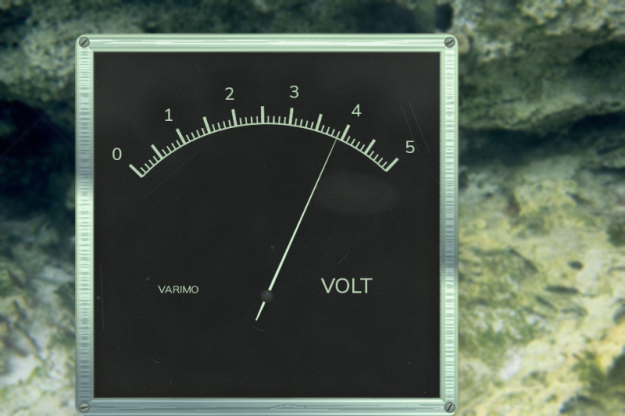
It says 3.9 V
